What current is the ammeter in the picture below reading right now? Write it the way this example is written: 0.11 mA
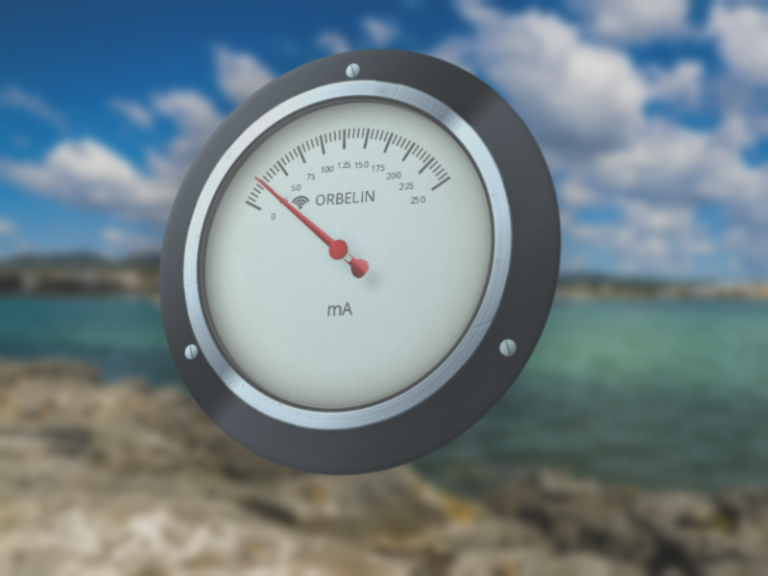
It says 25 mA
